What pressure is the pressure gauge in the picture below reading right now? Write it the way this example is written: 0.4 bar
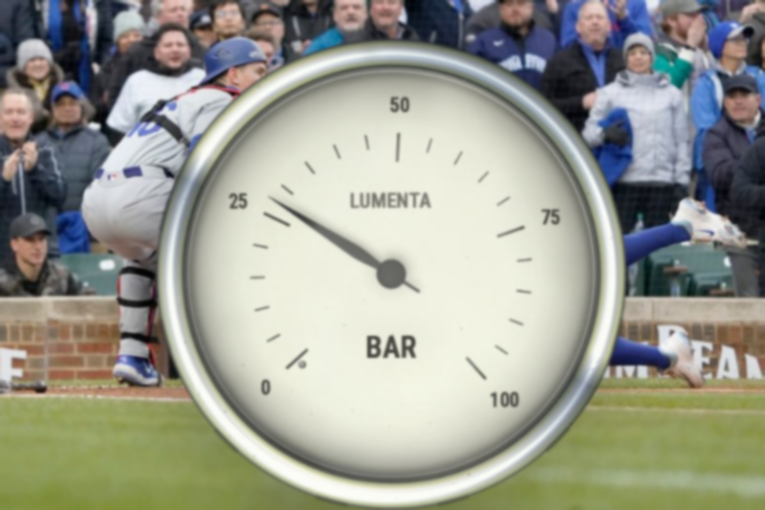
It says 27.5 bar
